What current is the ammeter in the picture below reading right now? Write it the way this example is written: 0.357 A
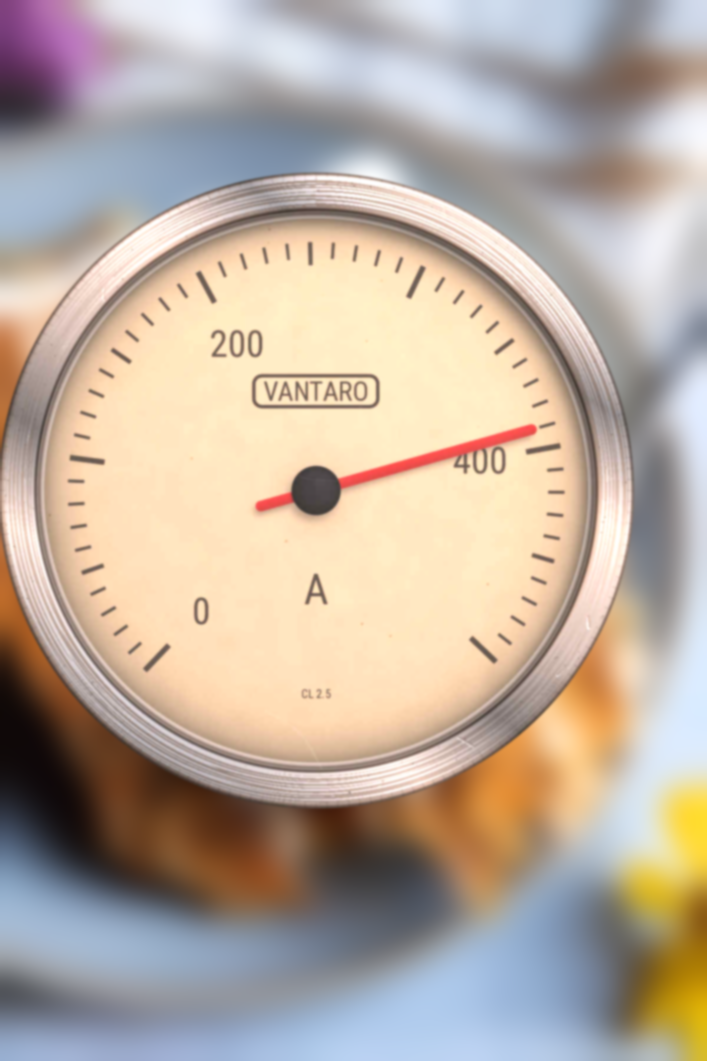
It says 390 A
